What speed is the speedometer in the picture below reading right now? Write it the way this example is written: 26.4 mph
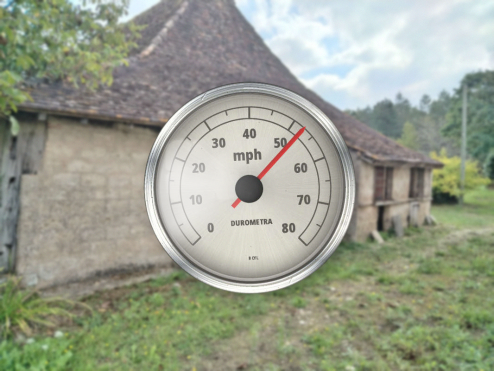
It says 52.5 mph
